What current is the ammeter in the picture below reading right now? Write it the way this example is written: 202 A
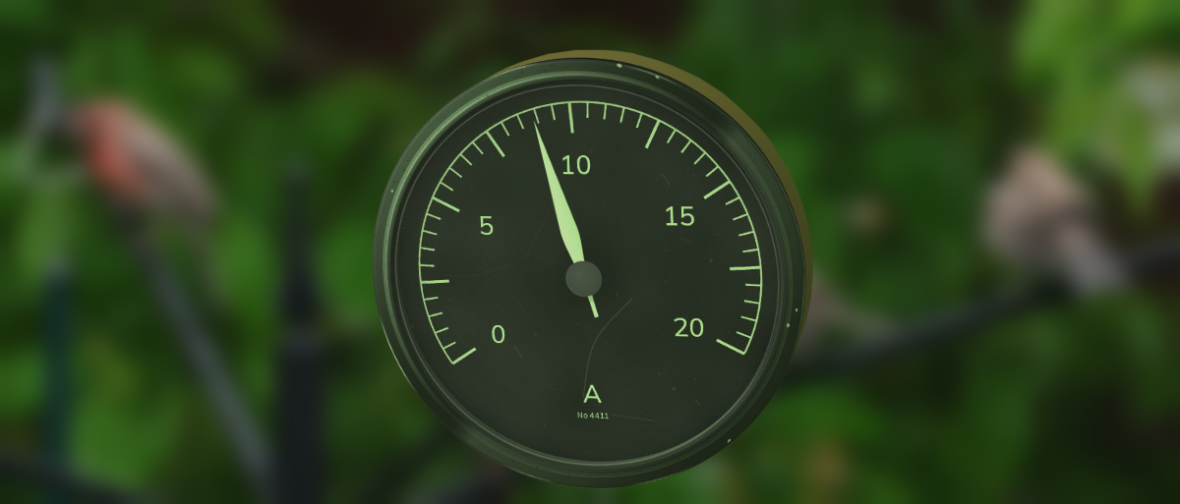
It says 9 A
